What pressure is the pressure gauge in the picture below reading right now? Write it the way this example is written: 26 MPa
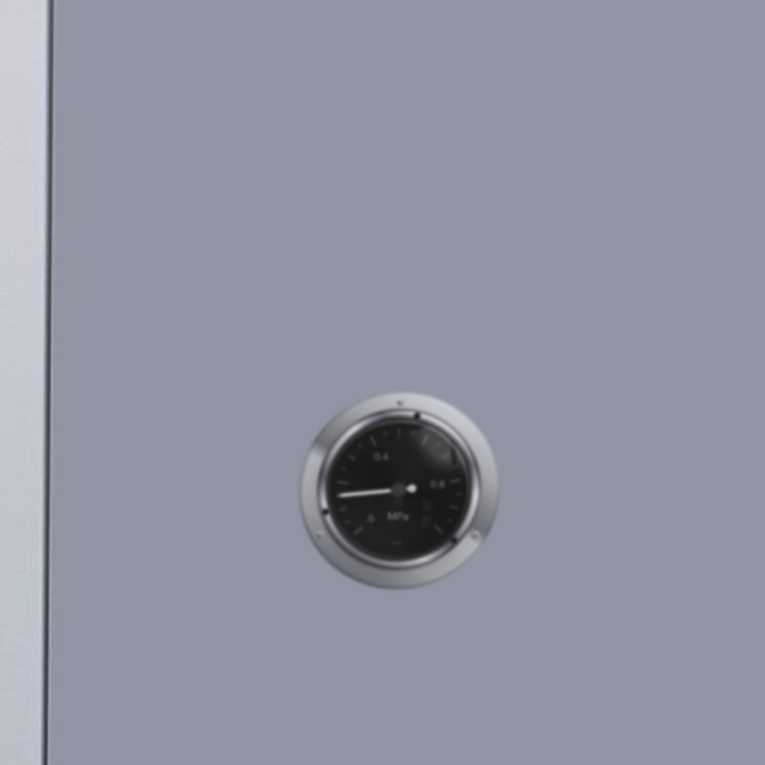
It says 0.15 MPa
